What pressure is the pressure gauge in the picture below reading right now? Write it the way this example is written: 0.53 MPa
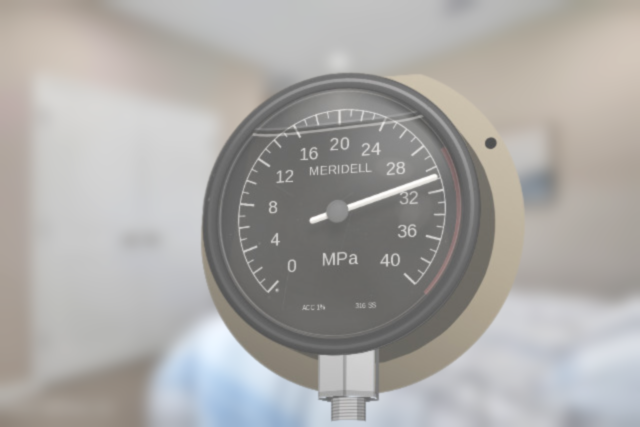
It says 31 MPa
